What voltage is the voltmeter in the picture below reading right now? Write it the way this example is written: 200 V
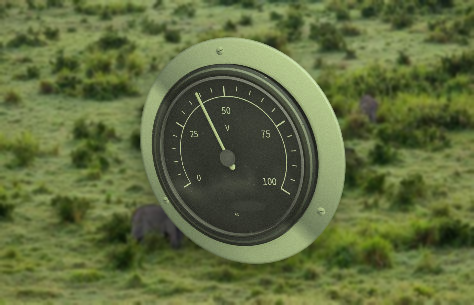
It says 40 V
